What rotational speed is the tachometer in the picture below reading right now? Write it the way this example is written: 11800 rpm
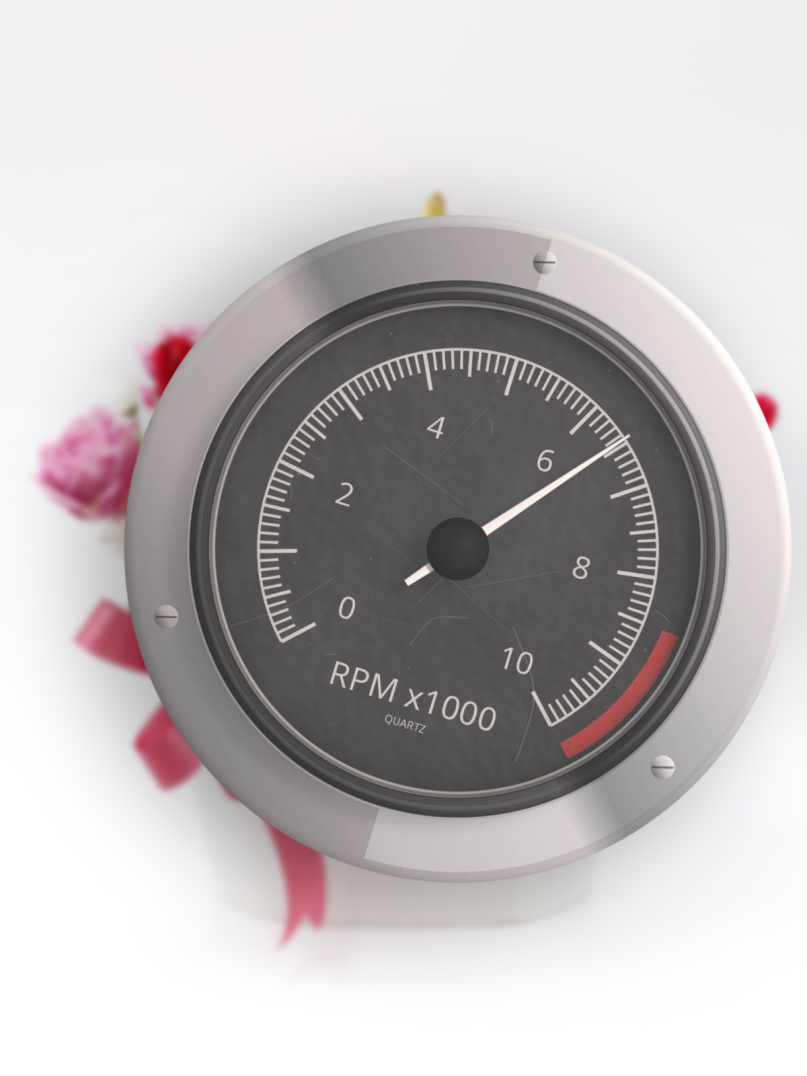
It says 6450 rpm
